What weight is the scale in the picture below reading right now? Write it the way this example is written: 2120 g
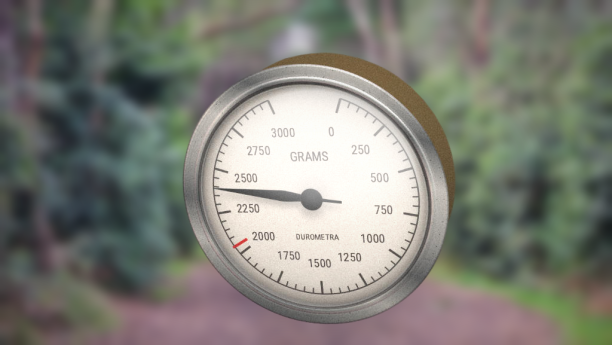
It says 2400 g
